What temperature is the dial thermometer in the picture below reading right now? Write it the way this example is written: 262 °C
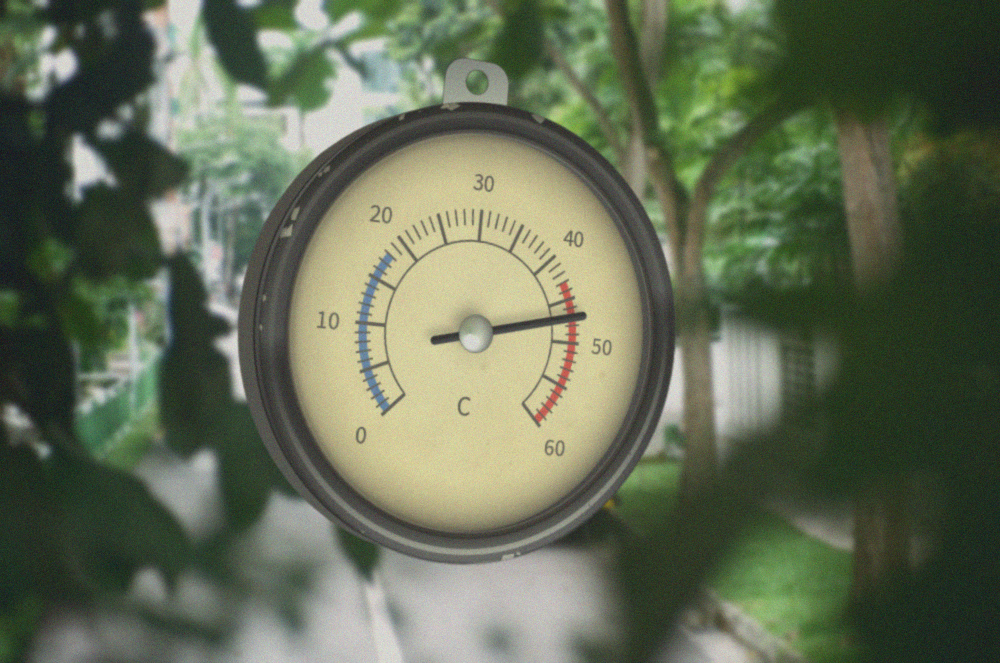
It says 47 °C
